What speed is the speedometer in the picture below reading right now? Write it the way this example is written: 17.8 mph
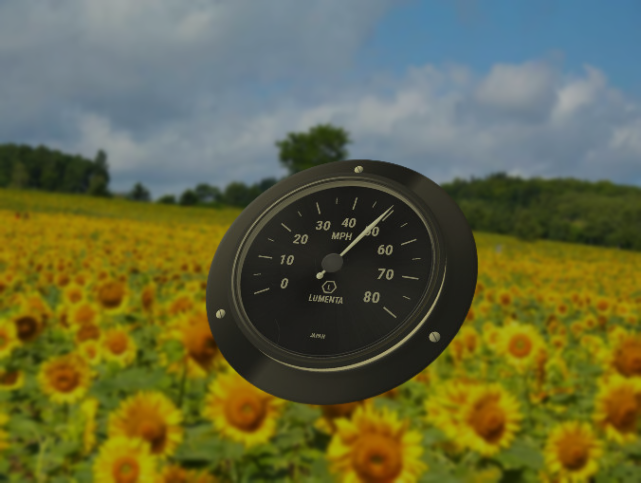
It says 50 mph
